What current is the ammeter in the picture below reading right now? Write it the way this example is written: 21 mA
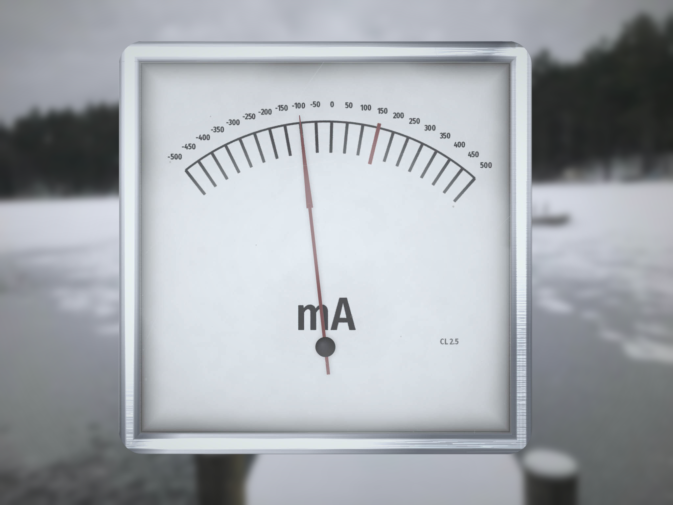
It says -100 mA
